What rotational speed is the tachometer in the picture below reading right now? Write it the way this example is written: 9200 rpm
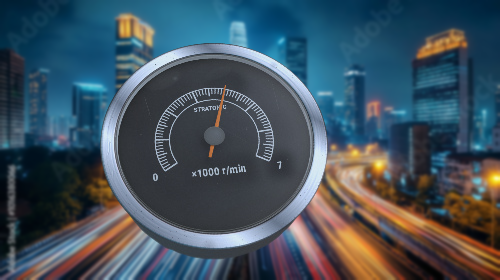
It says 4000 rpm
